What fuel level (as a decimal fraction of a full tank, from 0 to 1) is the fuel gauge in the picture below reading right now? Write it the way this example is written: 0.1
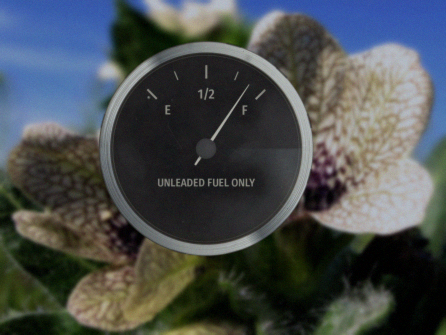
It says 0.875
